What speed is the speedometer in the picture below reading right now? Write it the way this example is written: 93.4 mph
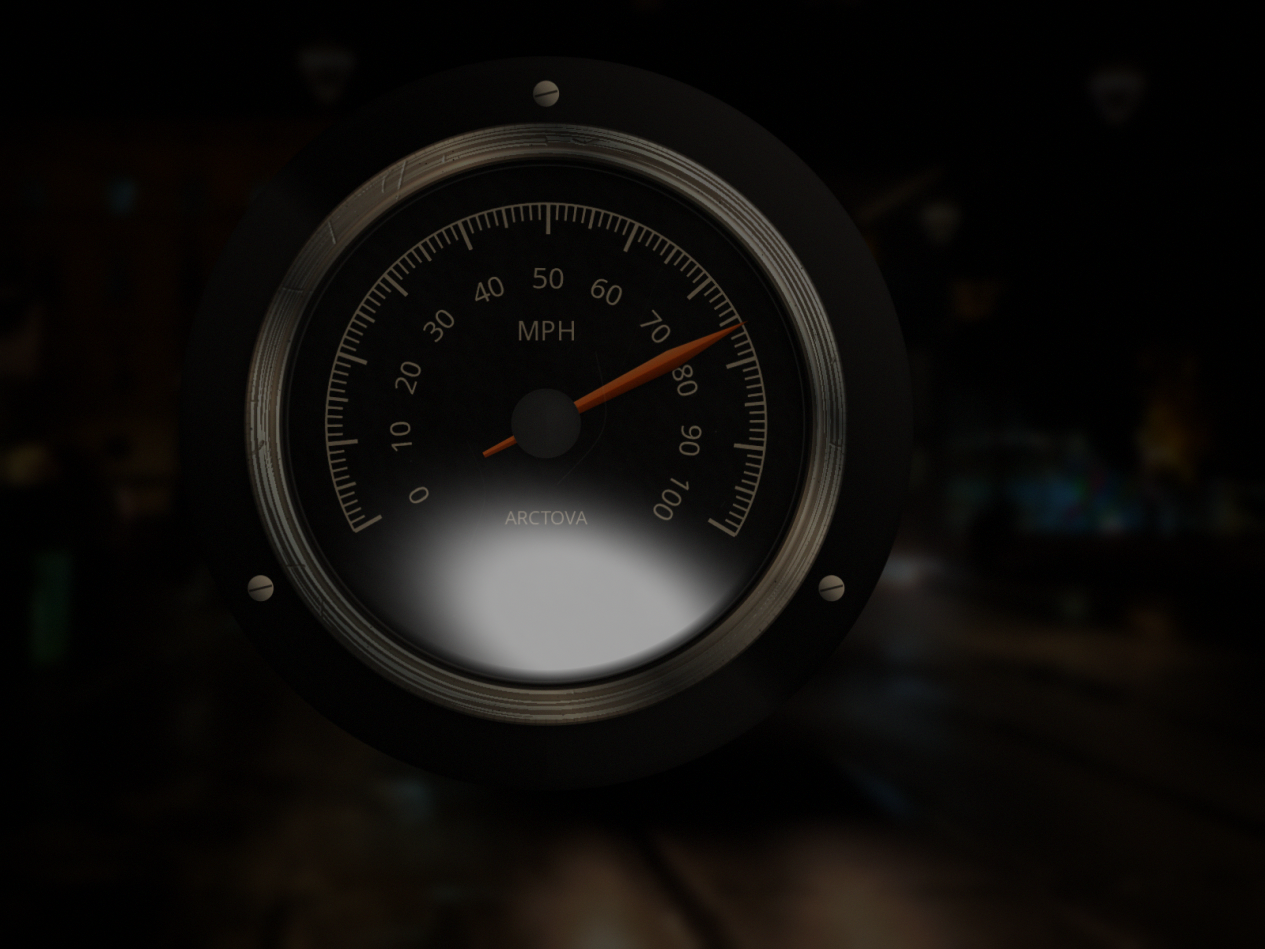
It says 76 mph
